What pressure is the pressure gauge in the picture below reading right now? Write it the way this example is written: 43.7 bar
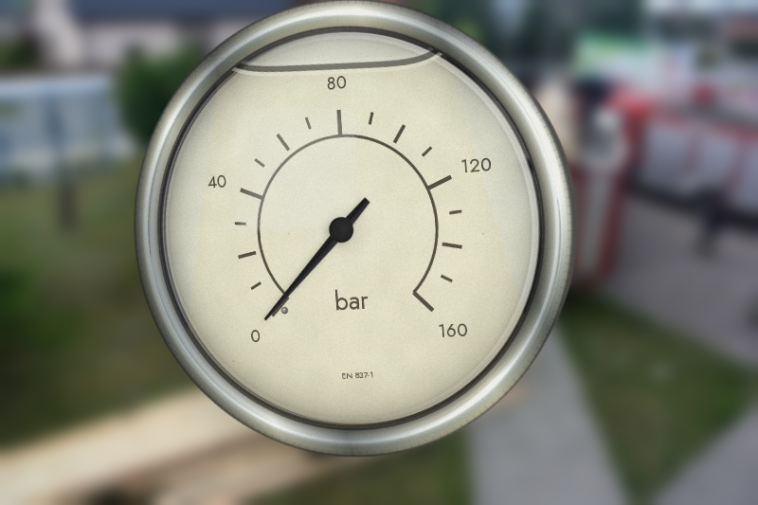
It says 0 bar
